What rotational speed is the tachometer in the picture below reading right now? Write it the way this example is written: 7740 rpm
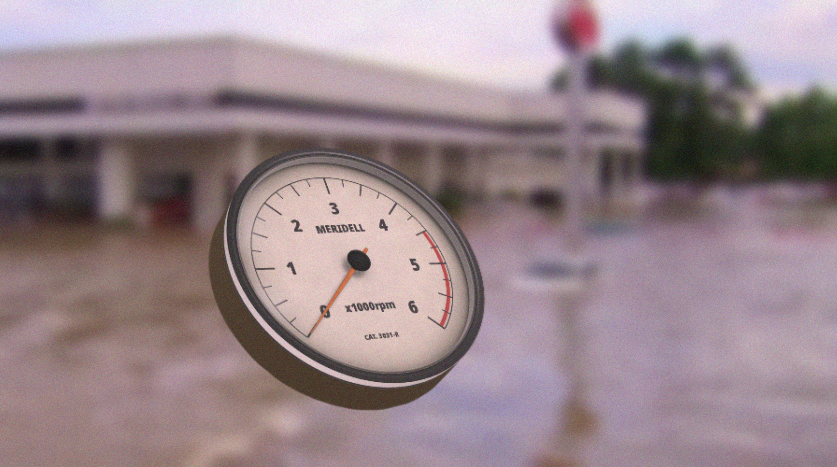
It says 0 rpm
